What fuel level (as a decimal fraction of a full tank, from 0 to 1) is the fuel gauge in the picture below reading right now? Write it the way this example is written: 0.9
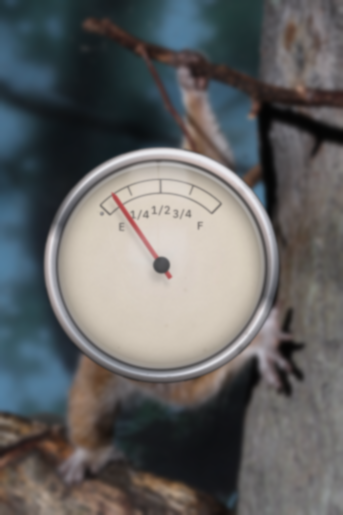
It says 0.125
